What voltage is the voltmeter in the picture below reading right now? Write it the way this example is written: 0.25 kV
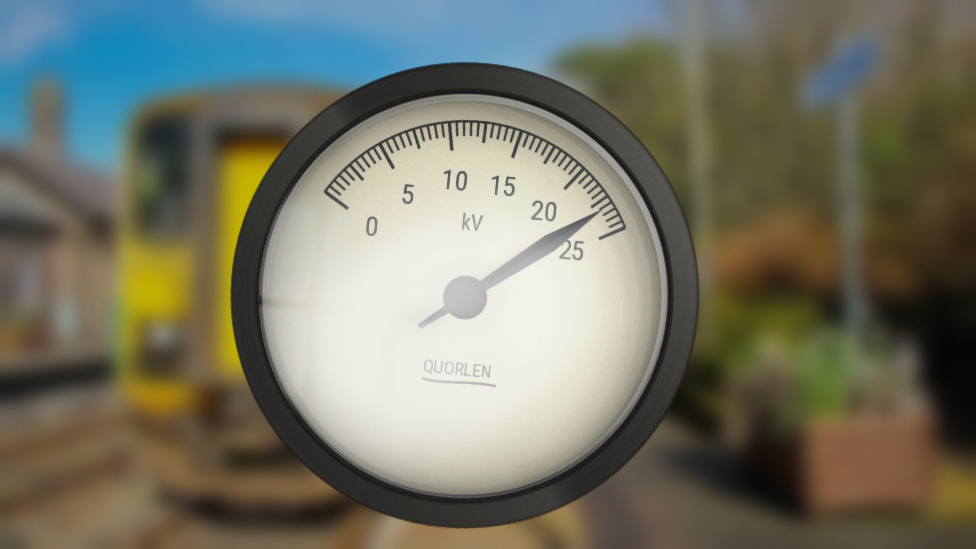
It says 23 kV
